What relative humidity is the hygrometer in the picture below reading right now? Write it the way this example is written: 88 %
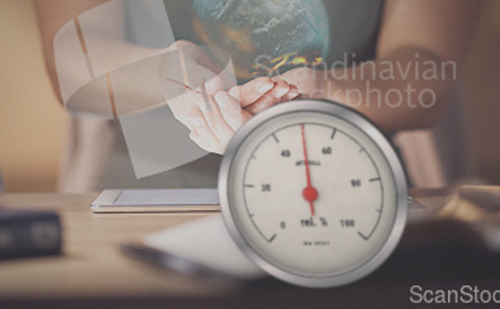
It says 50 %
